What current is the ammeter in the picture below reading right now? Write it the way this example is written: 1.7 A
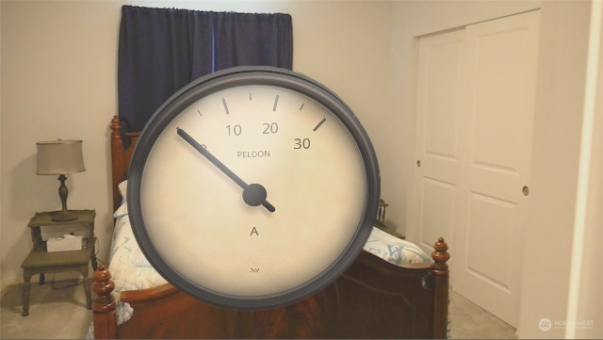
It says 0 A
